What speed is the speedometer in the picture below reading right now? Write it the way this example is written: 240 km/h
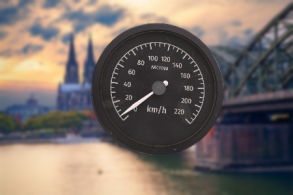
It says 5 km/h
